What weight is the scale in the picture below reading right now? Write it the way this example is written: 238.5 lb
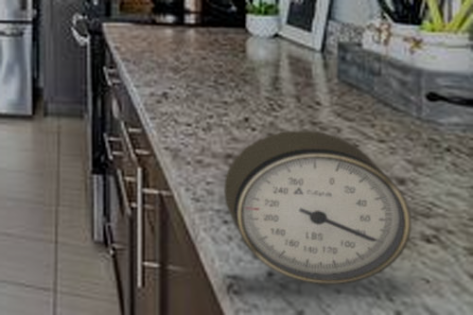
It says 80 lb
